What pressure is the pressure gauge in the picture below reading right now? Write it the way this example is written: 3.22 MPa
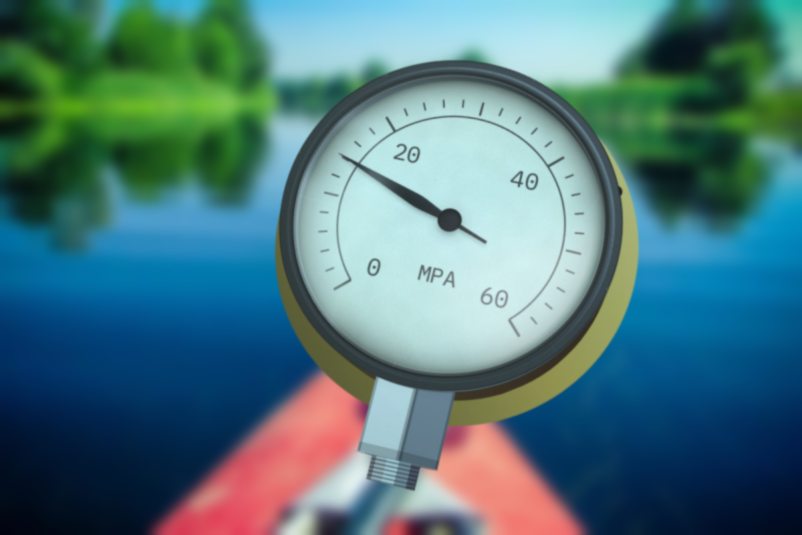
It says 14 MPa
